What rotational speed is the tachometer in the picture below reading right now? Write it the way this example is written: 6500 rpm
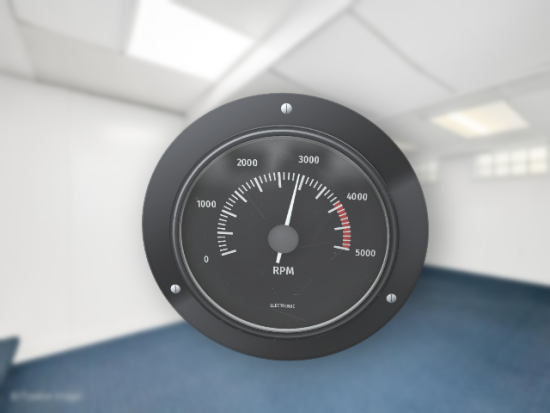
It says 2900 rpm
